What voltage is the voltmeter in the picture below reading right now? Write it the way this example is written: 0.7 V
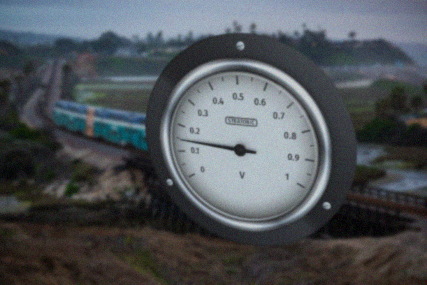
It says 0.15 V
